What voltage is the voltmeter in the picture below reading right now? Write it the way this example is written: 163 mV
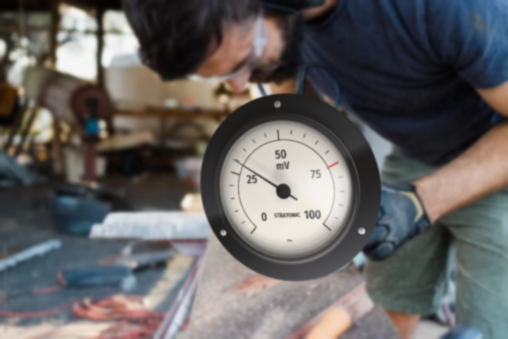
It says 30 mV
